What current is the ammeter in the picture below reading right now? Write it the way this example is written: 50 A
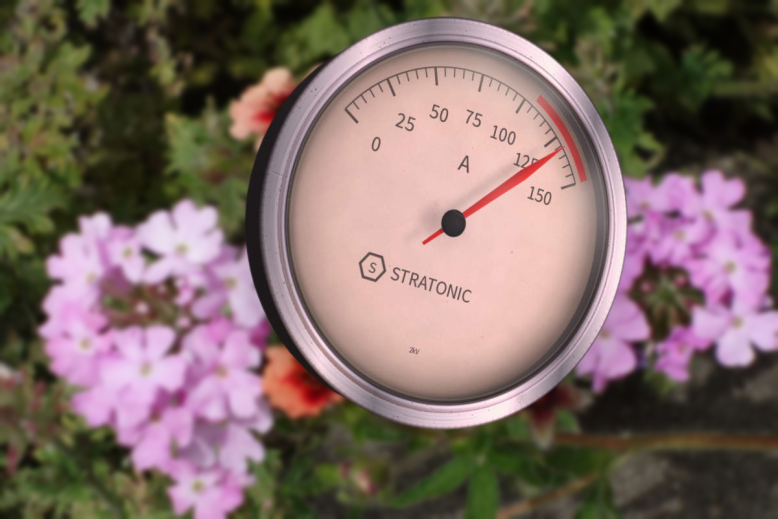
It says 130 A
